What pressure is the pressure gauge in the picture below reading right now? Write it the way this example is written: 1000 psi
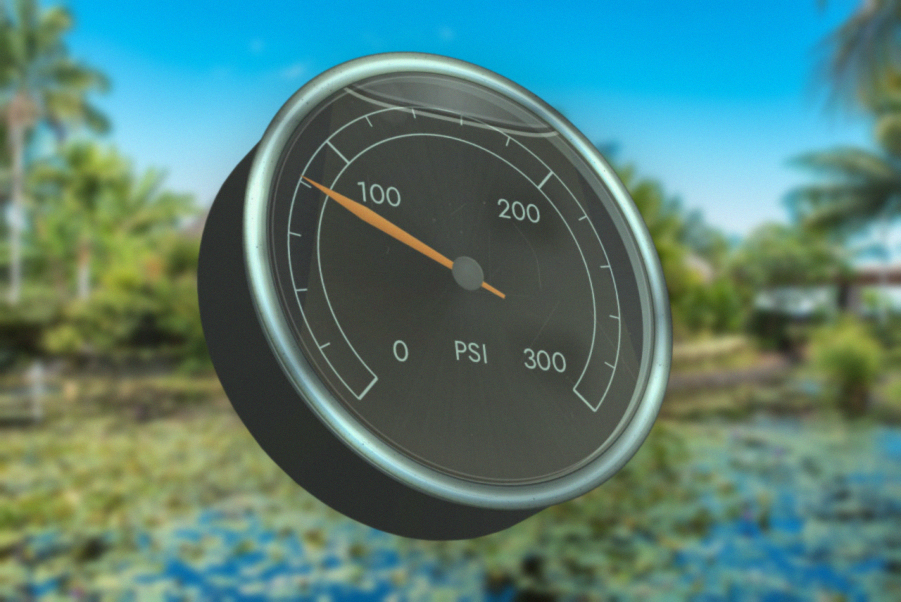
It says 80 psi
